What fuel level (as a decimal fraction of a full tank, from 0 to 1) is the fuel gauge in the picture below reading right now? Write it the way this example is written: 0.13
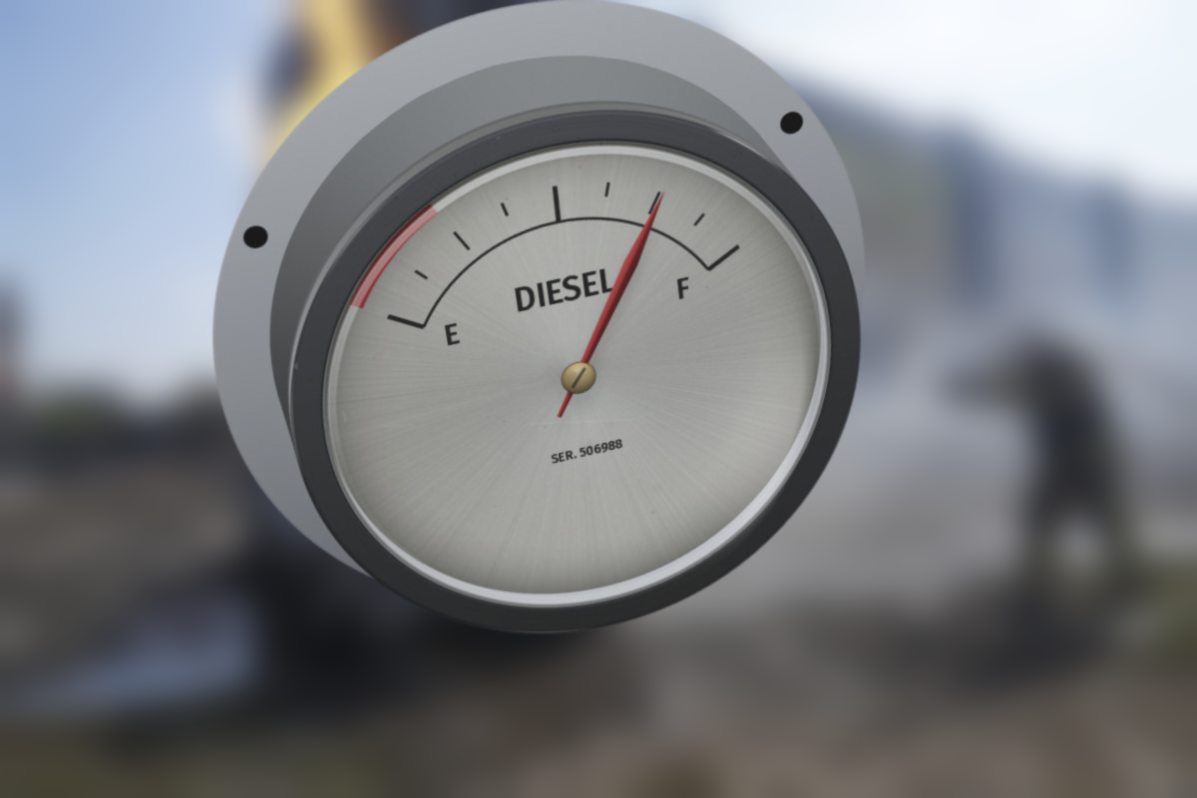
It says 0.75
